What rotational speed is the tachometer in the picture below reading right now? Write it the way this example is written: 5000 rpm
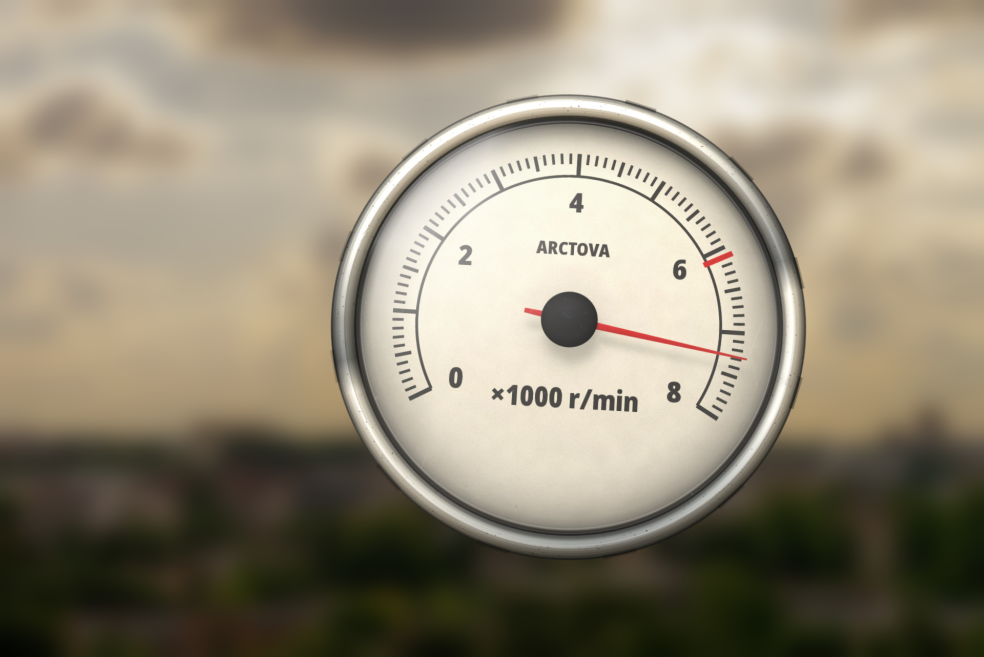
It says 7300 rpm
